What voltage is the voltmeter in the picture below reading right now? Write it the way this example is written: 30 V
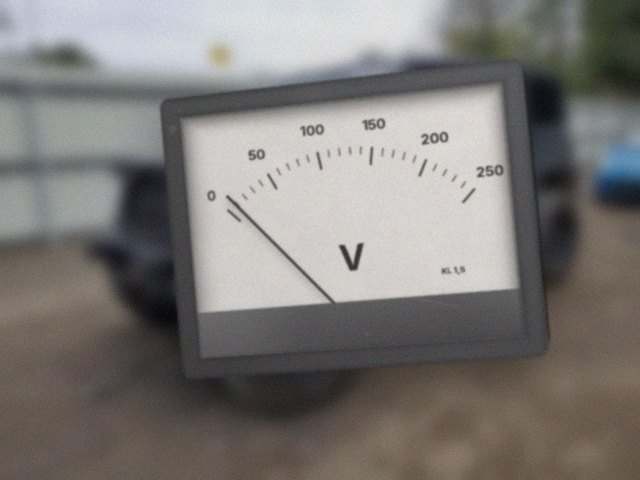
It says 10 V
